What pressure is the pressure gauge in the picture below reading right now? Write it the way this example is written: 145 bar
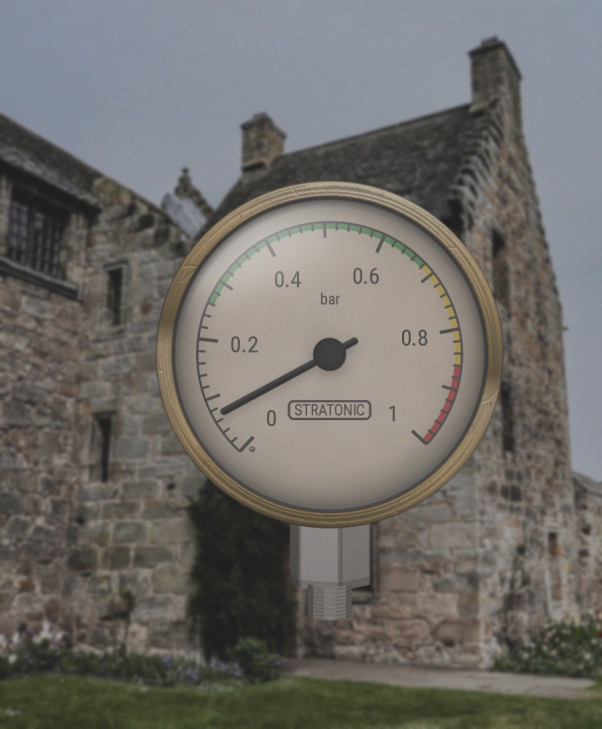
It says 0.07 bar
